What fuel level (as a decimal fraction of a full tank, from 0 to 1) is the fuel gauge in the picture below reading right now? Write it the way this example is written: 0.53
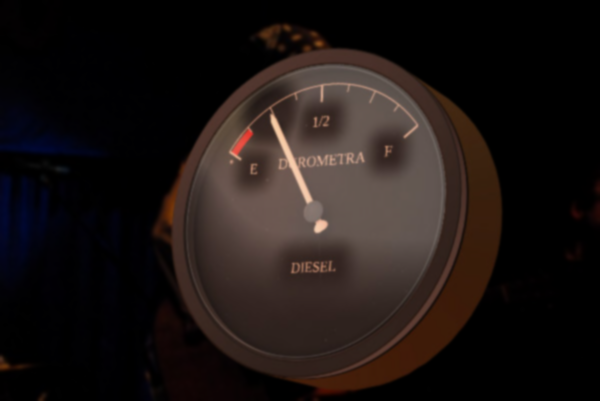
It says 0.25
